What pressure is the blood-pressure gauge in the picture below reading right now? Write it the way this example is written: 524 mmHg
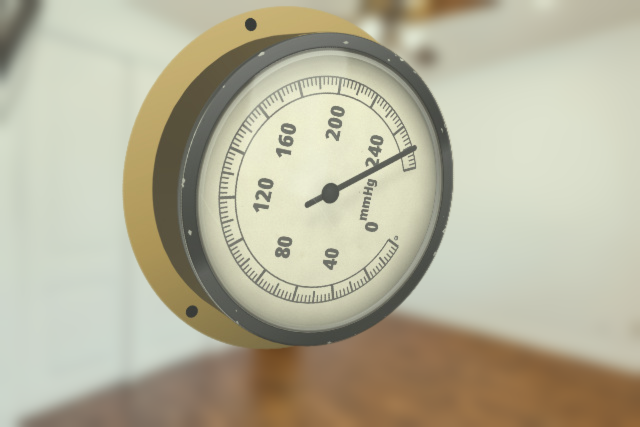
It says 250 mmHg
